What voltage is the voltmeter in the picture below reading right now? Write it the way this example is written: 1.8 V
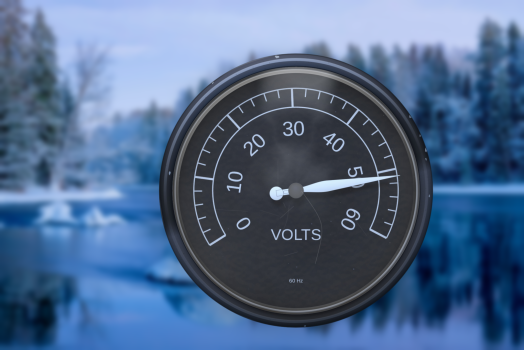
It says 51 V
